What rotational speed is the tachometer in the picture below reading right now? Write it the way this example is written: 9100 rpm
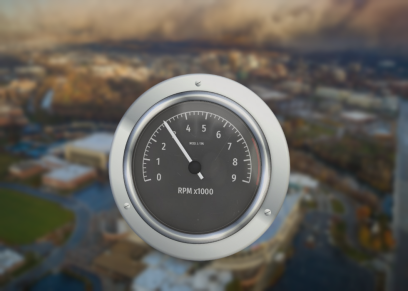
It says 3000 rpm
